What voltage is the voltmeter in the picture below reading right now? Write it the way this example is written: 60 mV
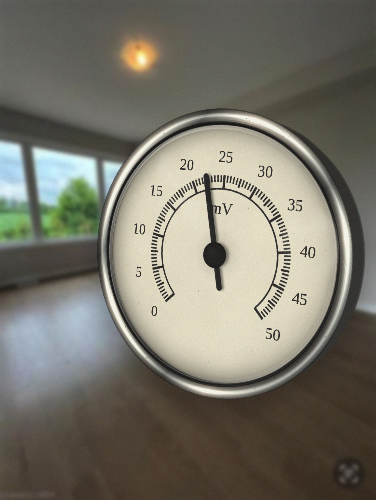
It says 22.5 mV
